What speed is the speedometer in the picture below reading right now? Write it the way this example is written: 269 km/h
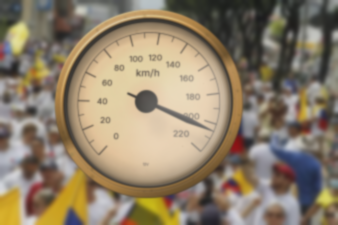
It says 205 km/h
